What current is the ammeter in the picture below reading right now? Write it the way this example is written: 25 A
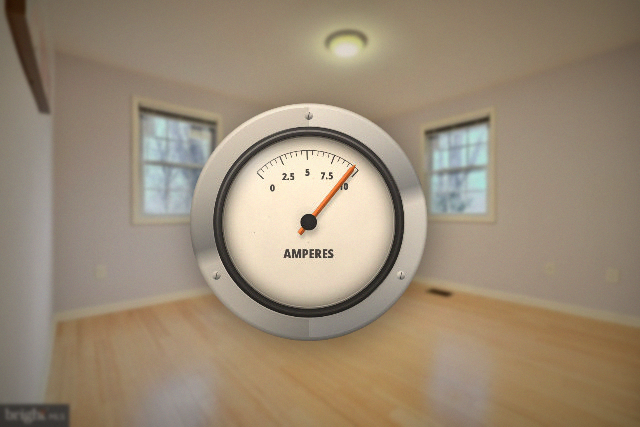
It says 9.5 A
